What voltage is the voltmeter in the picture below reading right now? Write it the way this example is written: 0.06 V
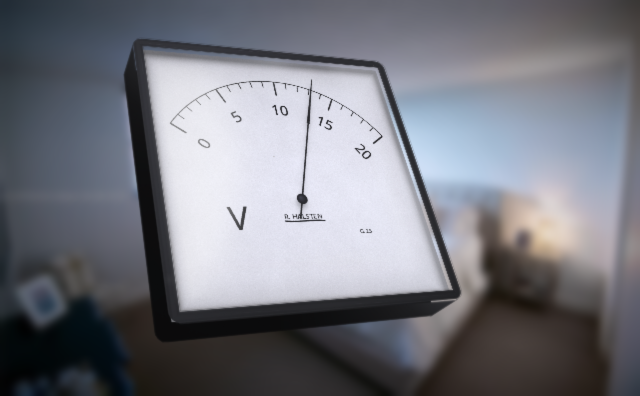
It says 13 V
